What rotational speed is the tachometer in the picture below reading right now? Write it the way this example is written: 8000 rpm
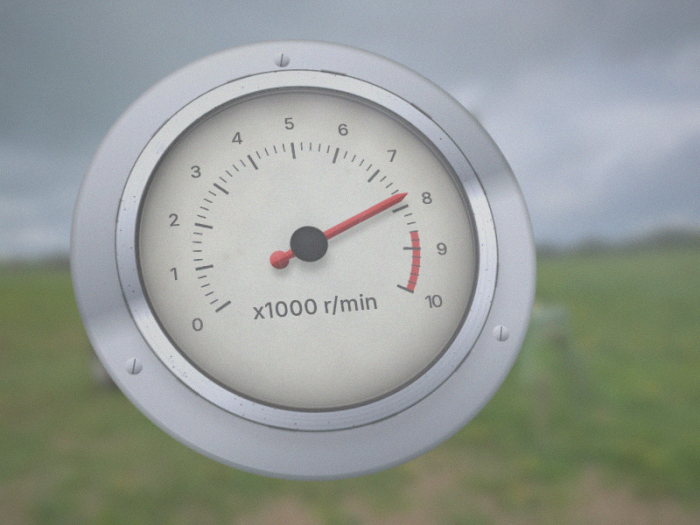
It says 7800 rpm
